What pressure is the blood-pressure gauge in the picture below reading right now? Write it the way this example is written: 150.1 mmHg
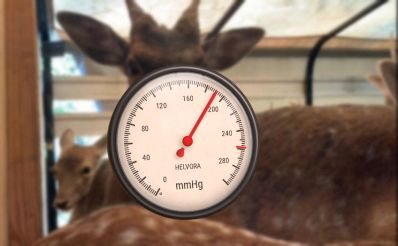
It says 190 mmHg
